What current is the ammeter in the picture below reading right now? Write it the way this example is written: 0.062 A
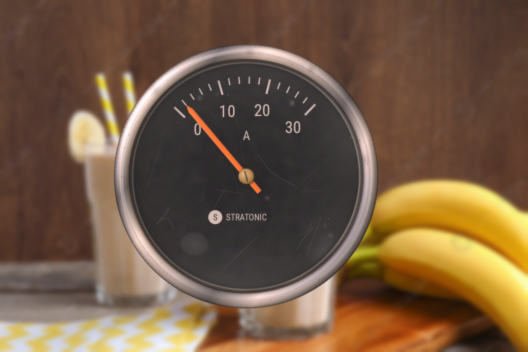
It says 2 A
